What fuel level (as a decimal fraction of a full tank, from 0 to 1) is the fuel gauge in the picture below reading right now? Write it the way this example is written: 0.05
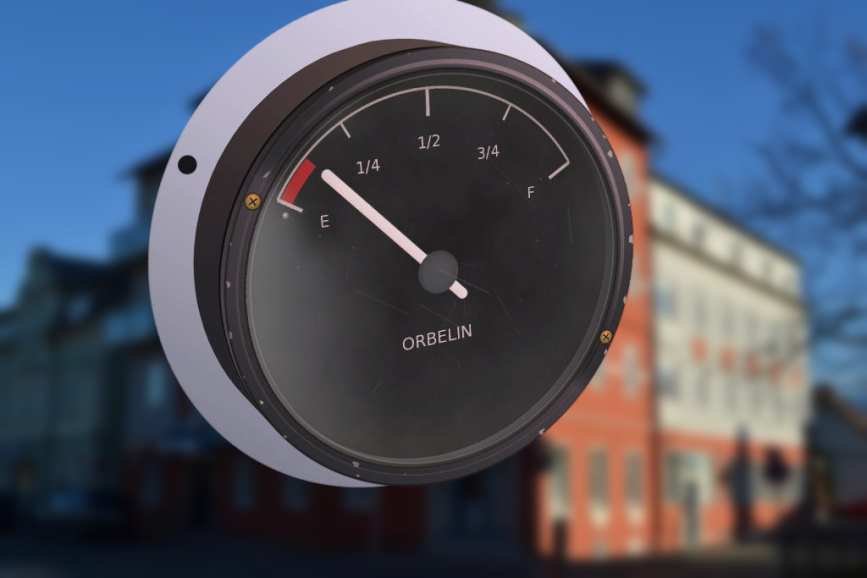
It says 0.125
